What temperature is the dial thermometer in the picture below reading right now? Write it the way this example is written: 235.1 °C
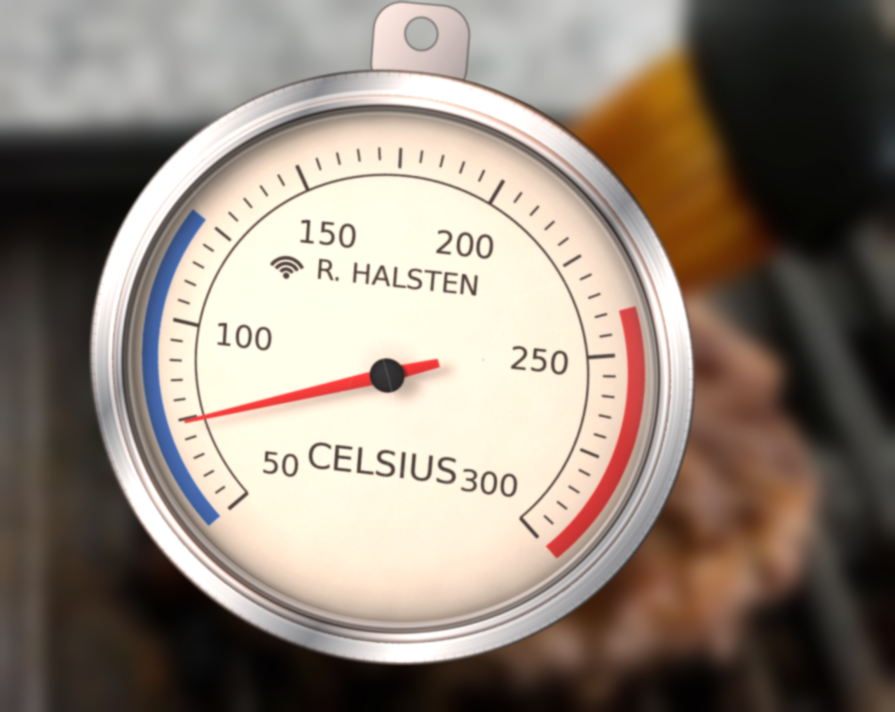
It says 75 °C
